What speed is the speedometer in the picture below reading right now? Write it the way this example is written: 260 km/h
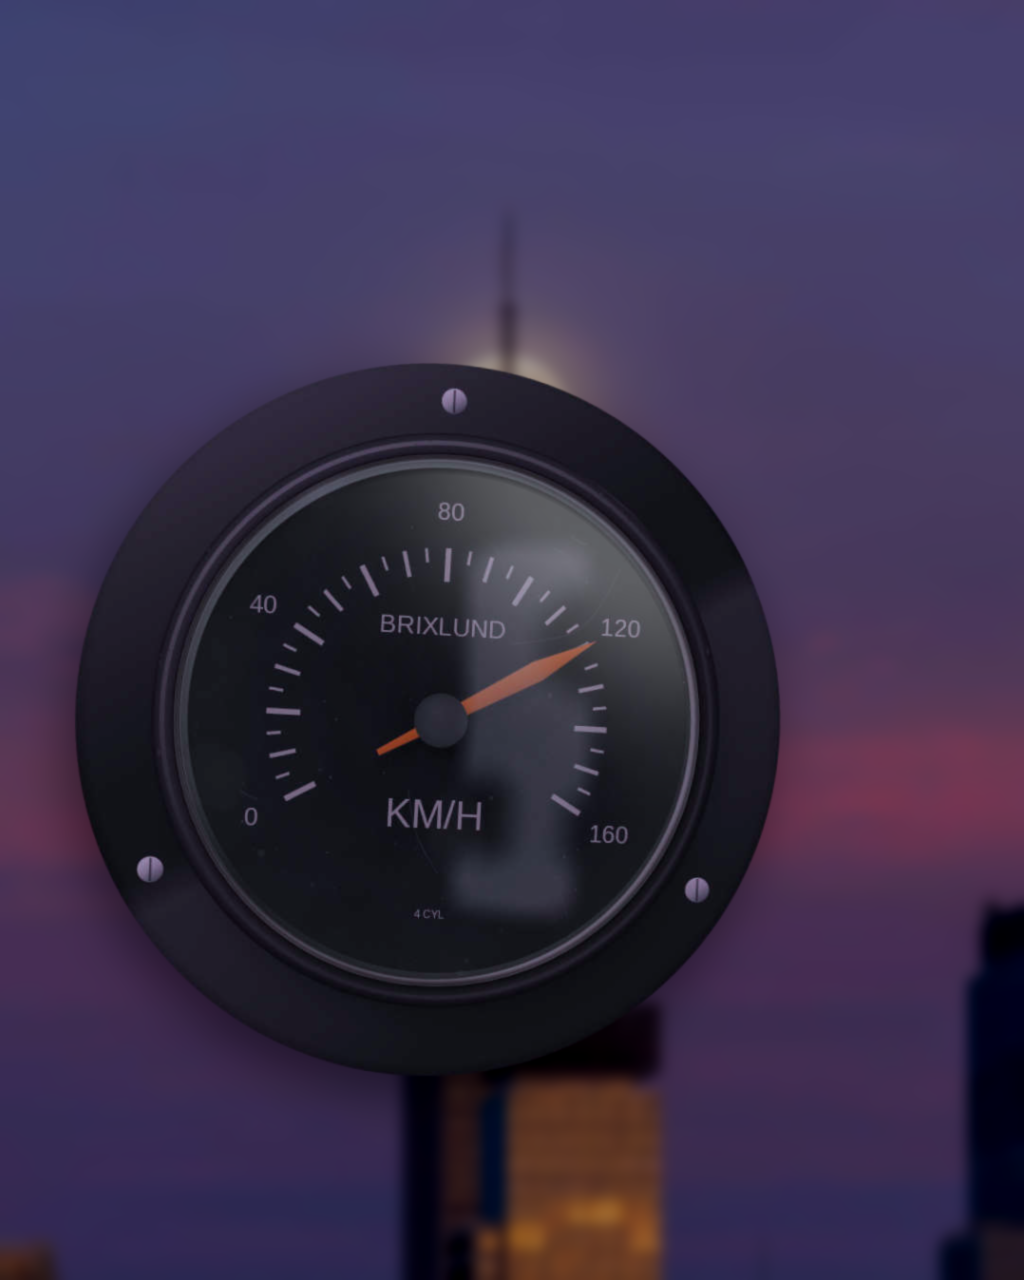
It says 120 km/h
